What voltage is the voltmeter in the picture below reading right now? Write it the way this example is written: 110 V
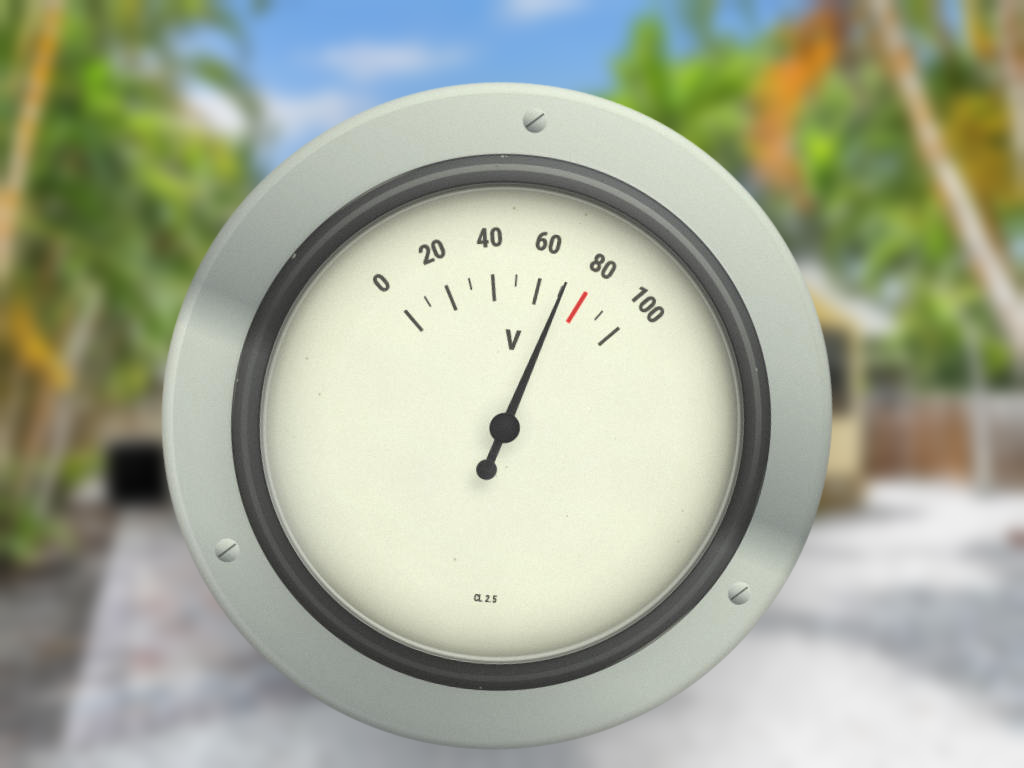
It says 70 V
